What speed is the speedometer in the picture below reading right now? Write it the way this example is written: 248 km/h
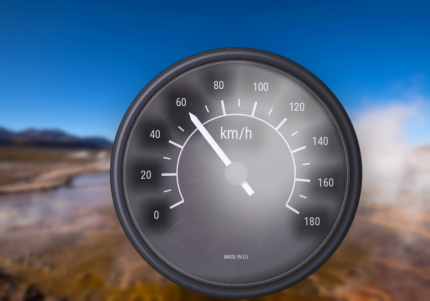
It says 60 km/h
